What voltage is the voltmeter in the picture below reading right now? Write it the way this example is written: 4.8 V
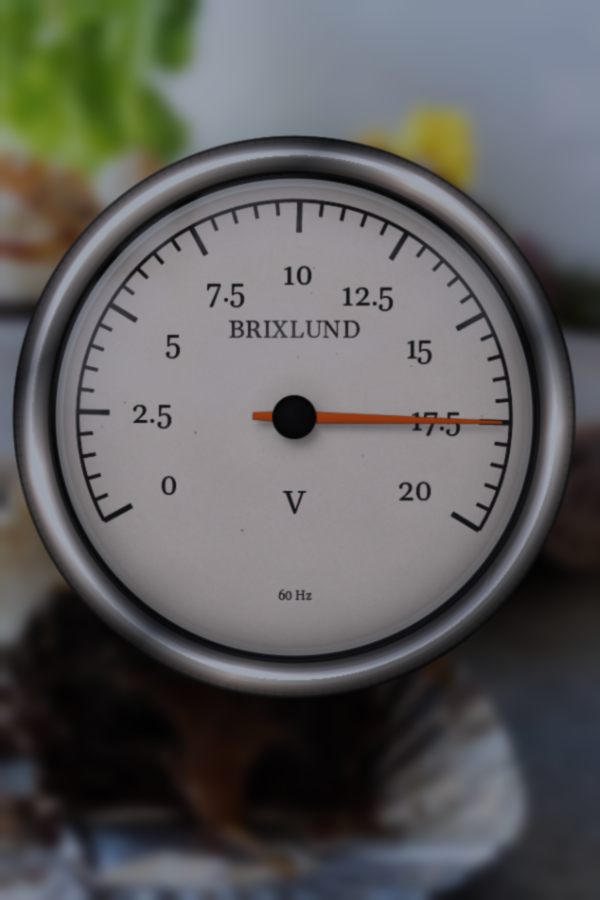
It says 17.5 V
